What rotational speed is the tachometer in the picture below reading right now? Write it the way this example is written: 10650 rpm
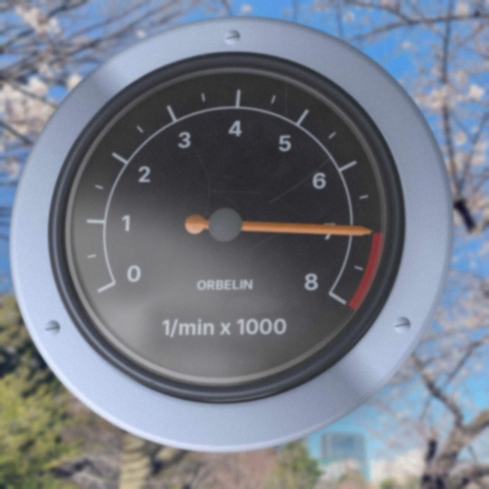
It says 7000 rpm
